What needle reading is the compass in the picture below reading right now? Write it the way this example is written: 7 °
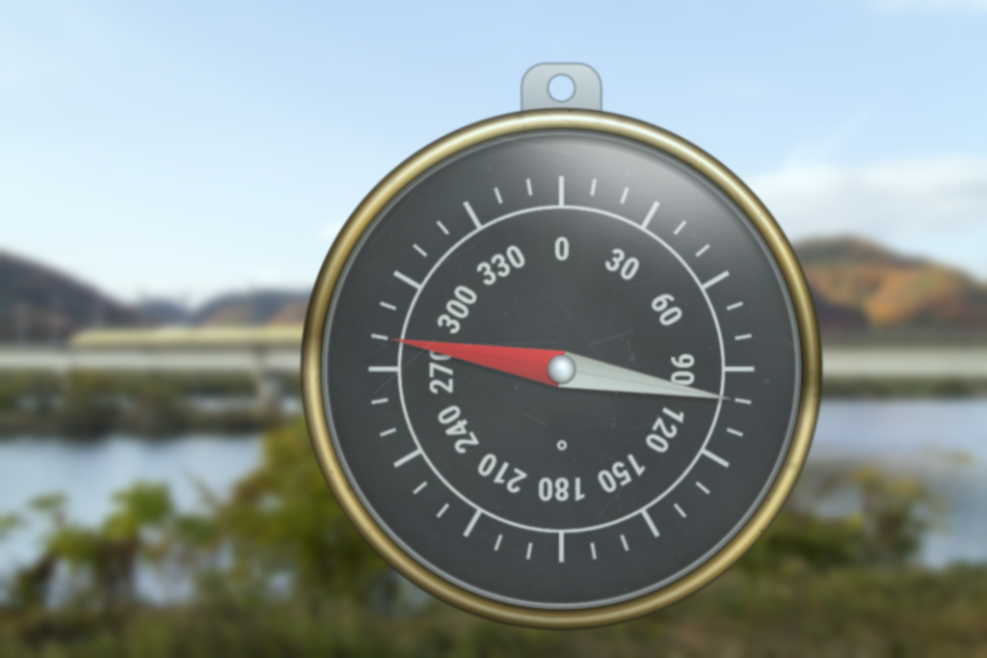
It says 280 °
